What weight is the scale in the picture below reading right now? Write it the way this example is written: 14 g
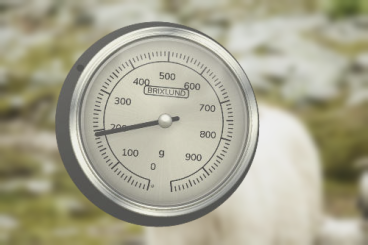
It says 190 g
